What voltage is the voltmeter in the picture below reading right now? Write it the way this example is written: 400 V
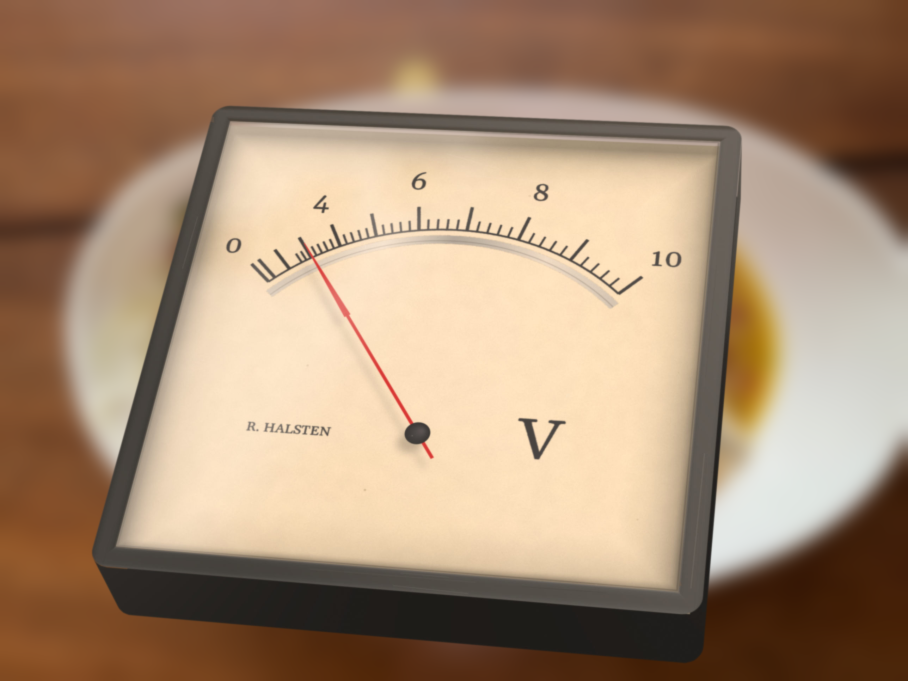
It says 3 V
